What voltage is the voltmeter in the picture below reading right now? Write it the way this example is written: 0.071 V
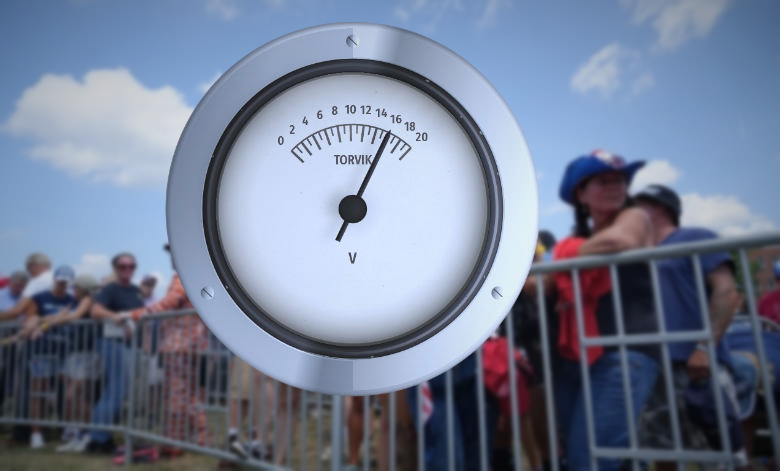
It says 16 V
